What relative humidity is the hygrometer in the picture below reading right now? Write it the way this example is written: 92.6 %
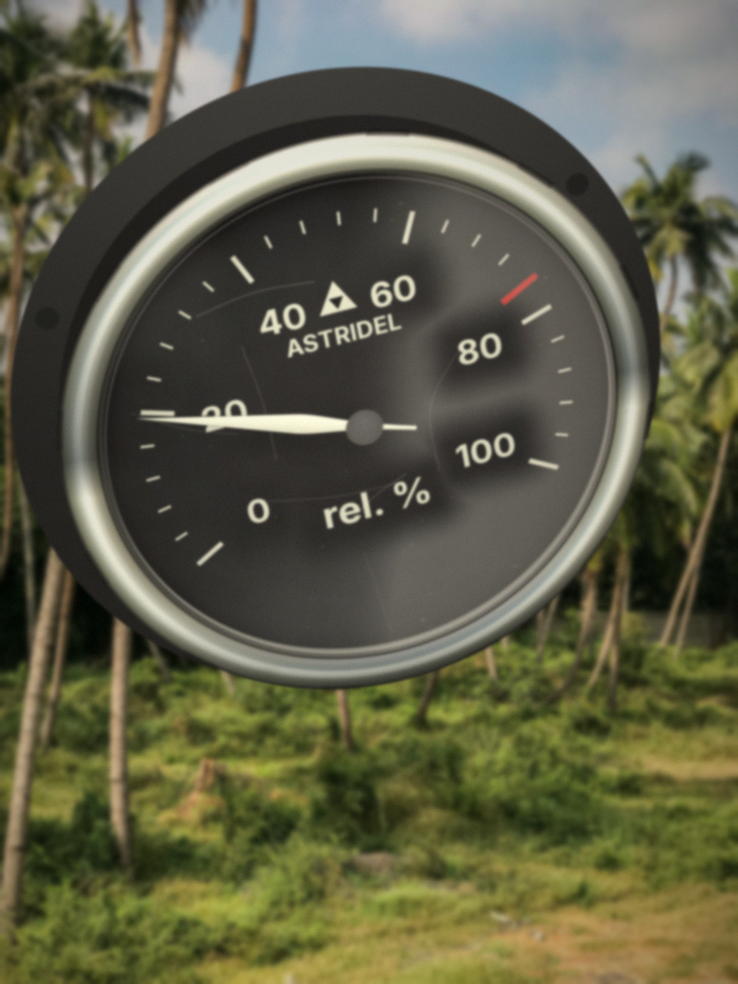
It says 20 %
